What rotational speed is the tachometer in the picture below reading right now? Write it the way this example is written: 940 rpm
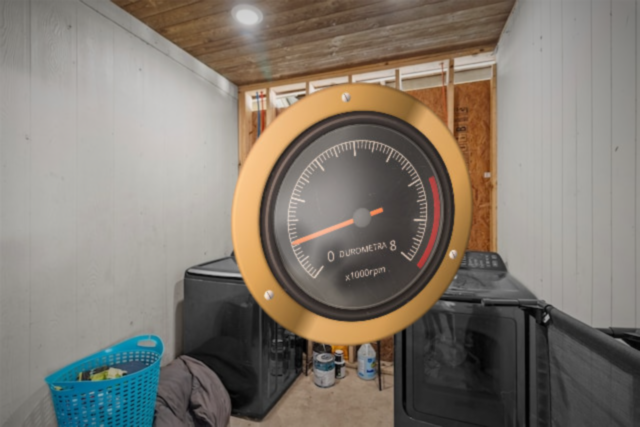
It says 1000 rpm
